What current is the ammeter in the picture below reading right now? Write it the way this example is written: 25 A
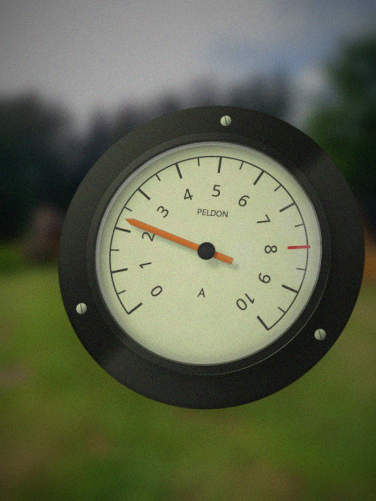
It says 2.25 A
